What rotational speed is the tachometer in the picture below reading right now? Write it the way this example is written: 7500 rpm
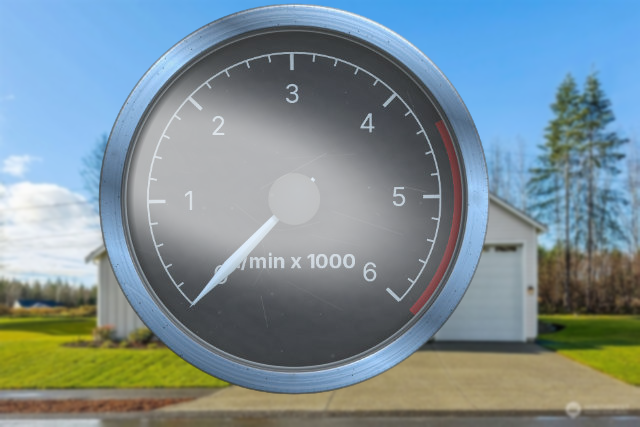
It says 0 rpm
